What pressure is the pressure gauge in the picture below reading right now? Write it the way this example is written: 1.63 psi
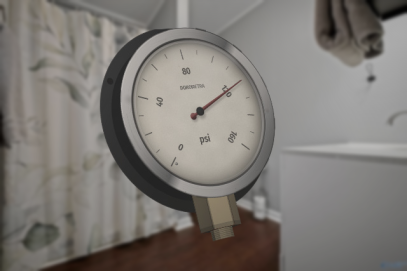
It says 120 psi
